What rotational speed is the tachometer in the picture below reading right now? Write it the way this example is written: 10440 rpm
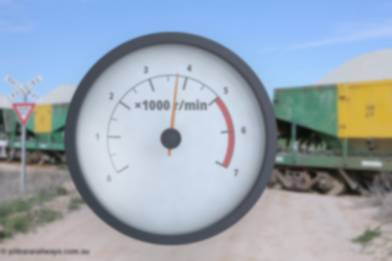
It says 3750 rpm
